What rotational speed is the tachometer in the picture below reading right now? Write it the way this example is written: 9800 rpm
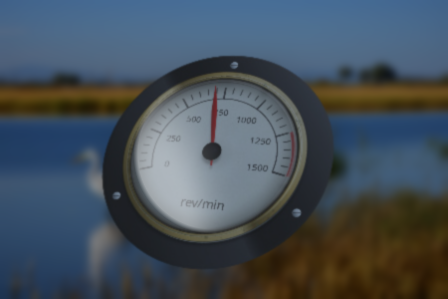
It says 700 rpm
